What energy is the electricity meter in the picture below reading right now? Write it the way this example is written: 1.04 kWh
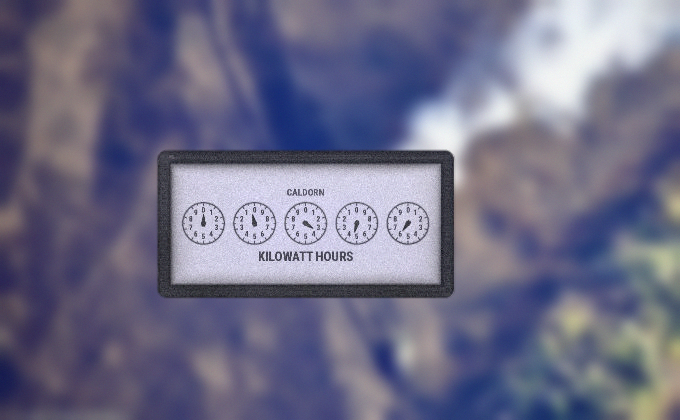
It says 346 kWh
